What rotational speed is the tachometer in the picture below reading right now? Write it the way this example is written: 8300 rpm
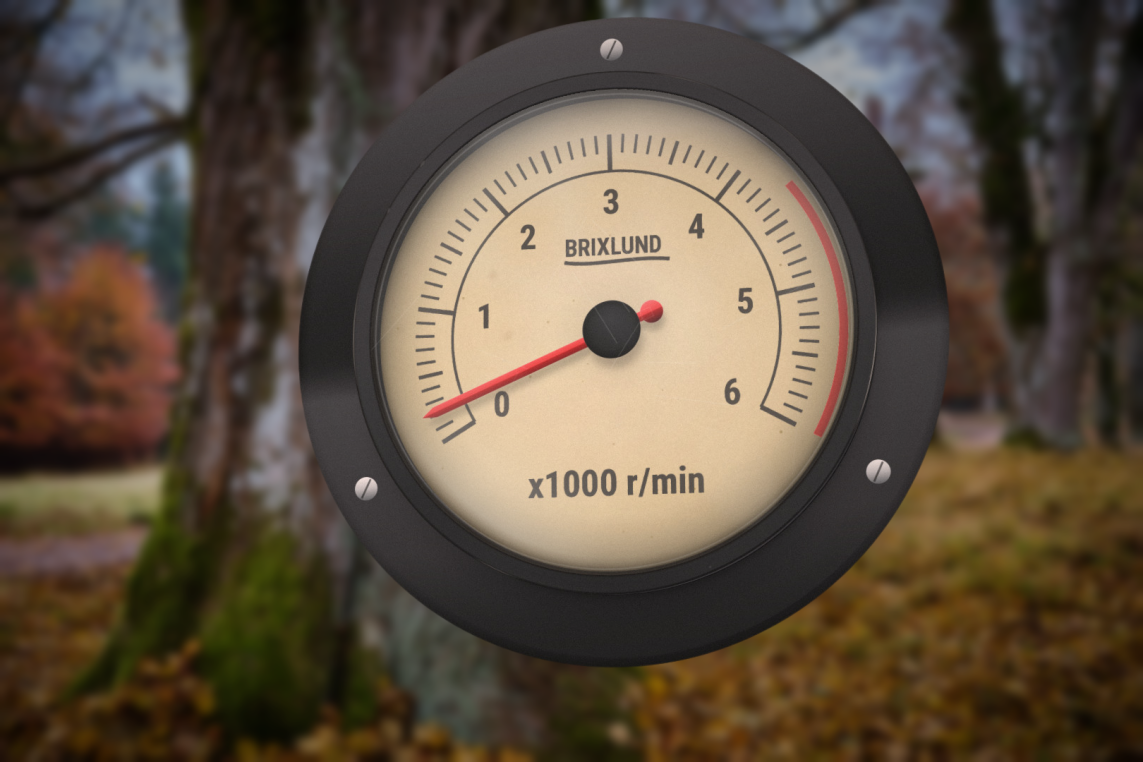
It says 200 rpm
